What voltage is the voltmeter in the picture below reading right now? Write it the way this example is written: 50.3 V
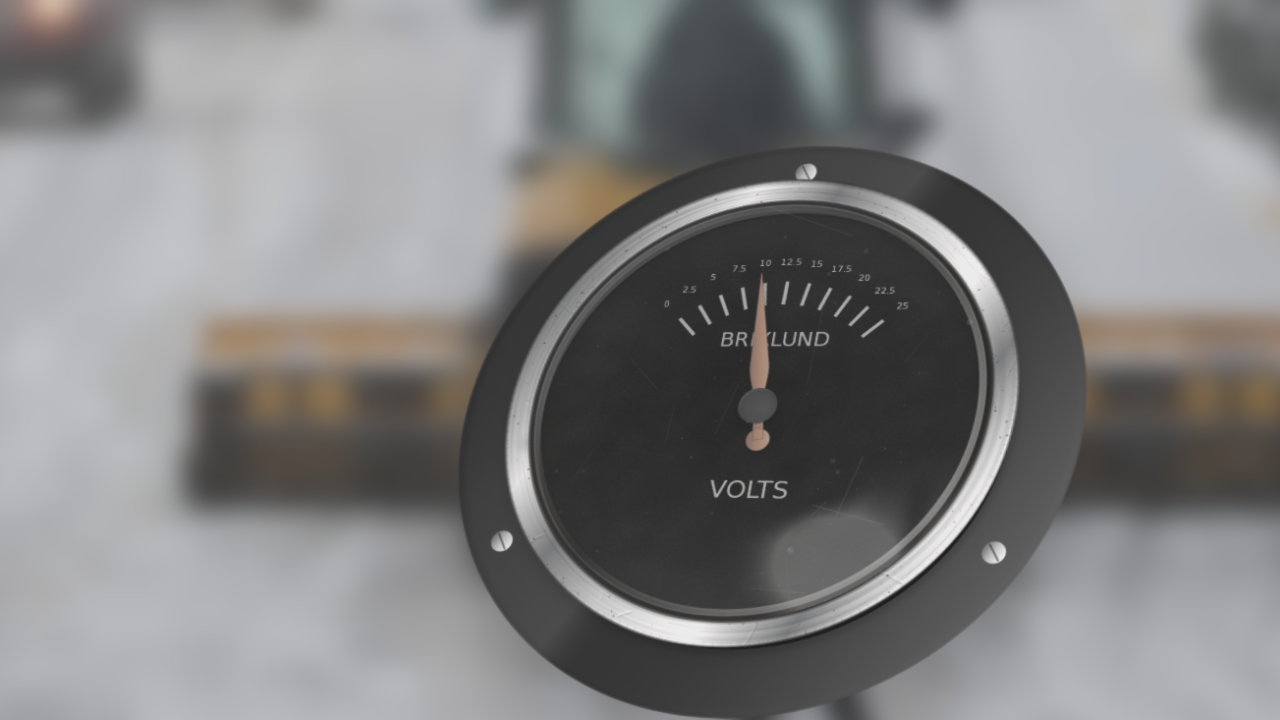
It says 10 V
